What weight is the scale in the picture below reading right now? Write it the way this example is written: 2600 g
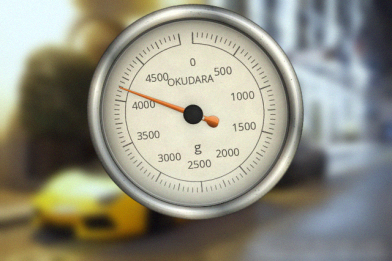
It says 4150 g
